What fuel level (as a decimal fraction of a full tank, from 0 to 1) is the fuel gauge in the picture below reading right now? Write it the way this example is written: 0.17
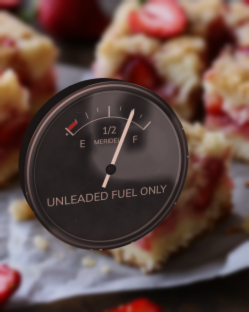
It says 0.75
